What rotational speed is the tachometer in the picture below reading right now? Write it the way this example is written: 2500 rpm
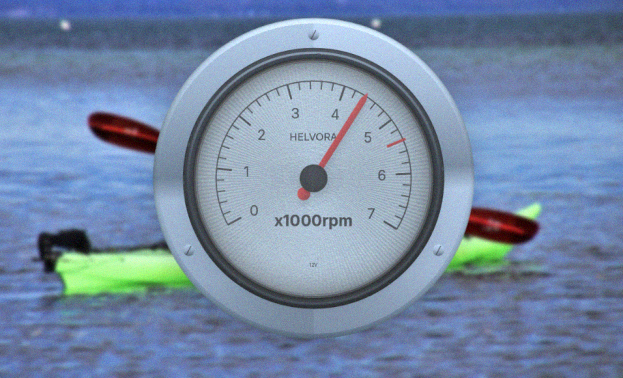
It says 4400 rpm
